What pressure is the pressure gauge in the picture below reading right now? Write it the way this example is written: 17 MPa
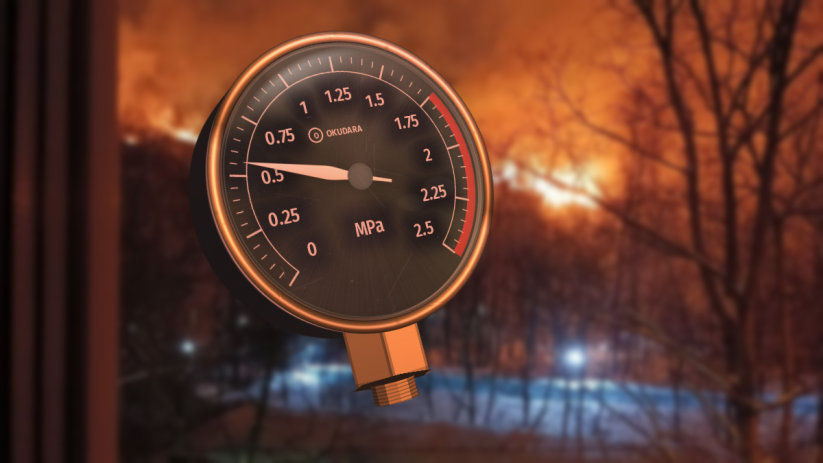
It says 0.55 MPa
